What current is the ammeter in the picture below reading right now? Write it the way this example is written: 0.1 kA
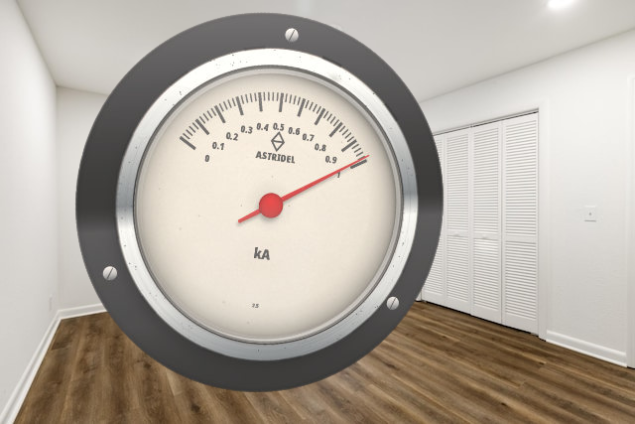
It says 0.98 kA
